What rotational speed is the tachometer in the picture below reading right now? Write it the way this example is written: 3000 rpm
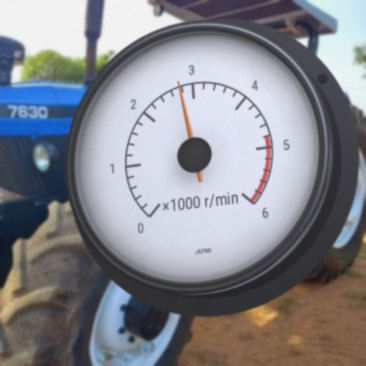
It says 2800 rpm
